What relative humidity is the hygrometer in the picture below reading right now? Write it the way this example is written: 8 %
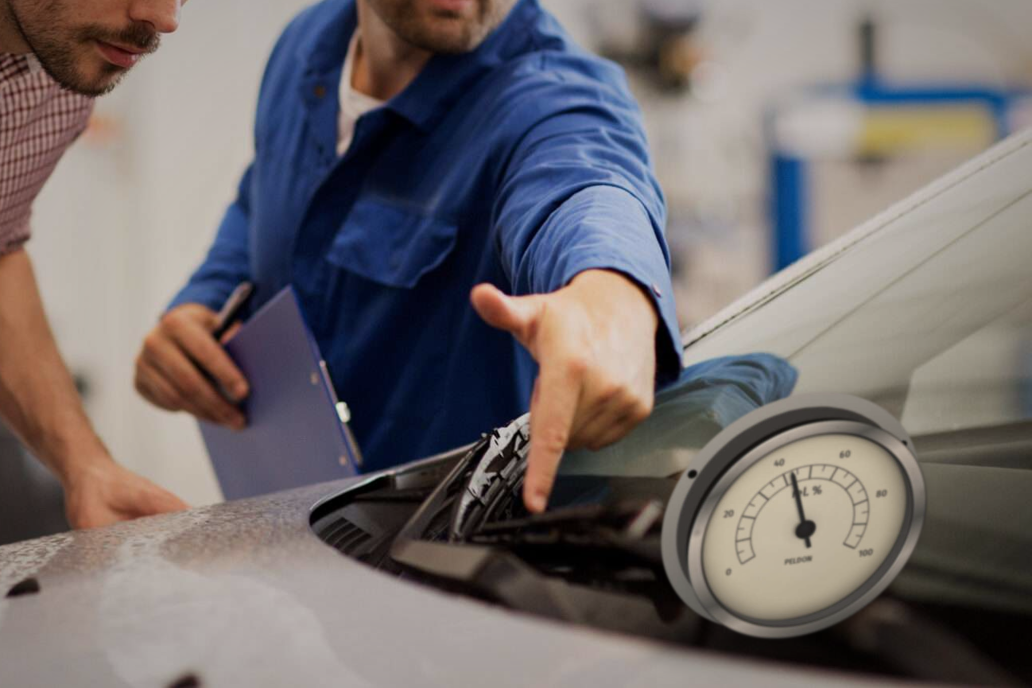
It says 42.5 %
